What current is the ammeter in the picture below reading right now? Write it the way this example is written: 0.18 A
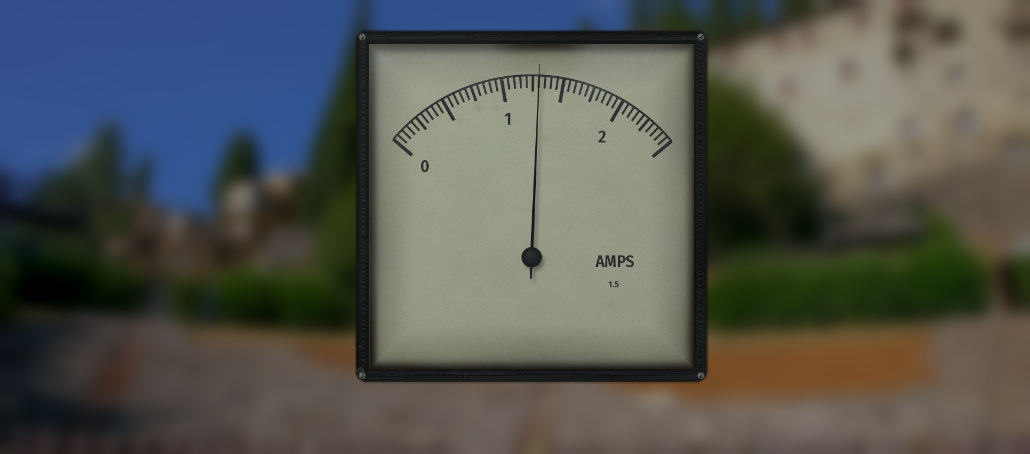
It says 1.3 A
